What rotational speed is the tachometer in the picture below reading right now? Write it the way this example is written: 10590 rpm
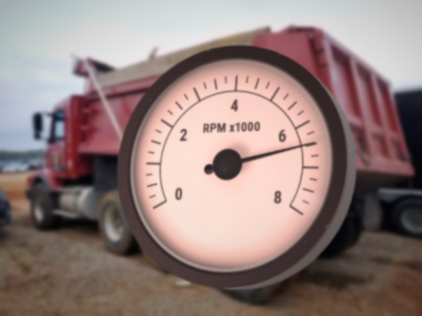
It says 6500 rpm
